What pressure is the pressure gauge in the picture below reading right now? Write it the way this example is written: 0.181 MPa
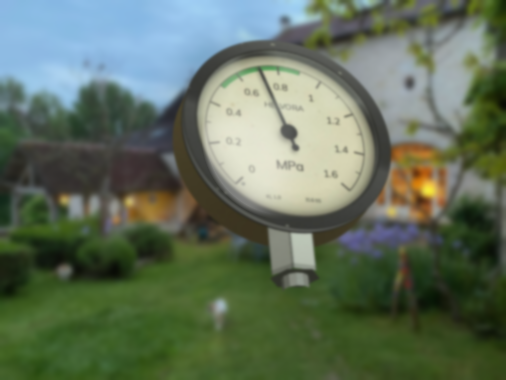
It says 0.7 MPa
